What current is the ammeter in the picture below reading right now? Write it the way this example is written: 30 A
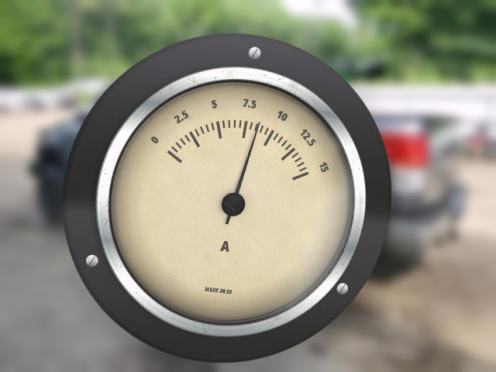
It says 8.5 A
